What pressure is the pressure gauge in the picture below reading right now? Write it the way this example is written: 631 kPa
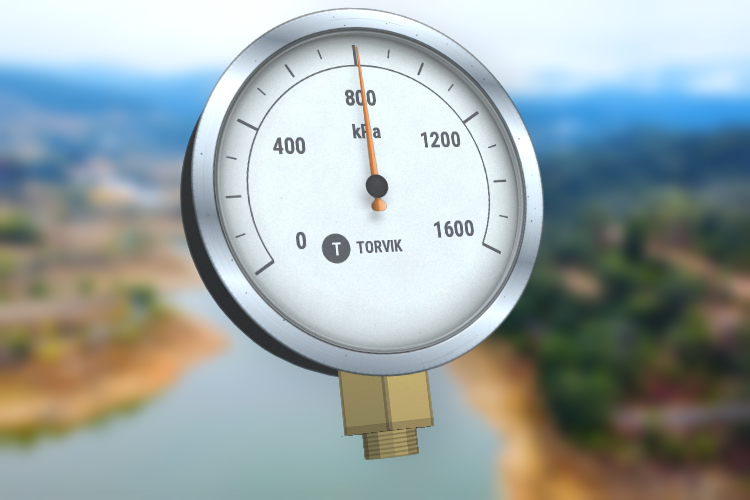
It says 800 kPa
